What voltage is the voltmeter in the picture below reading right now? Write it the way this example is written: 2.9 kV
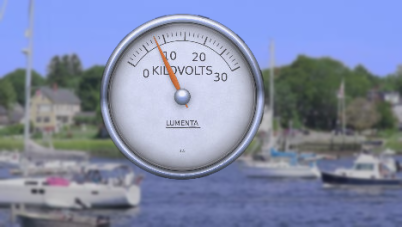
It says 8 kV
